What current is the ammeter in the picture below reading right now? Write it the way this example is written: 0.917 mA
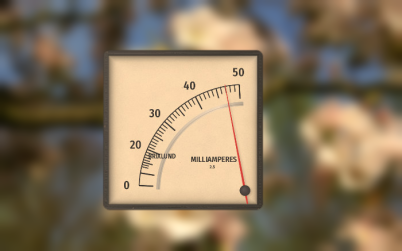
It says 47 mA
